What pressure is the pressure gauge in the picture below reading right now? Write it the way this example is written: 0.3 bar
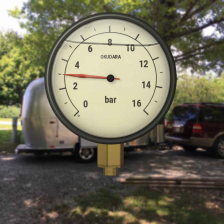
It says 3 bar
